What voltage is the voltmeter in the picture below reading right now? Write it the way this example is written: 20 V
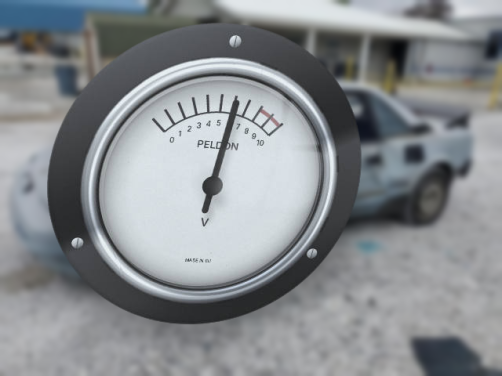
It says 6 V
